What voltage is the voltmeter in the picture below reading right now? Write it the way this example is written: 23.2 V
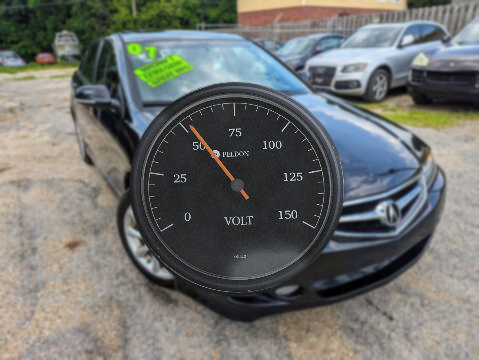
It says 52.5 V
